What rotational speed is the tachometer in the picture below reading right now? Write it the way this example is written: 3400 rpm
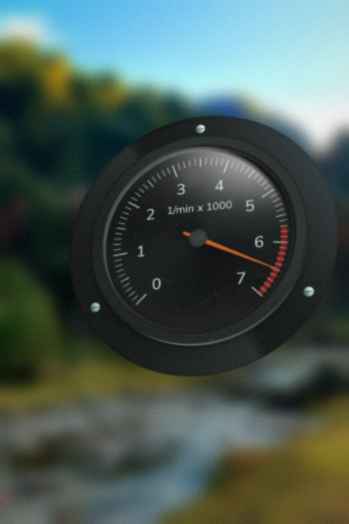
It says 6500 rpm
